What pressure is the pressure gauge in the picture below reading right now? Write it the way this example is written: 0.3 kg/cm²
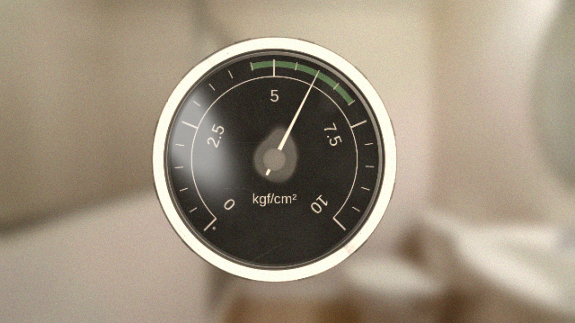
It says 6 kg/cm²
